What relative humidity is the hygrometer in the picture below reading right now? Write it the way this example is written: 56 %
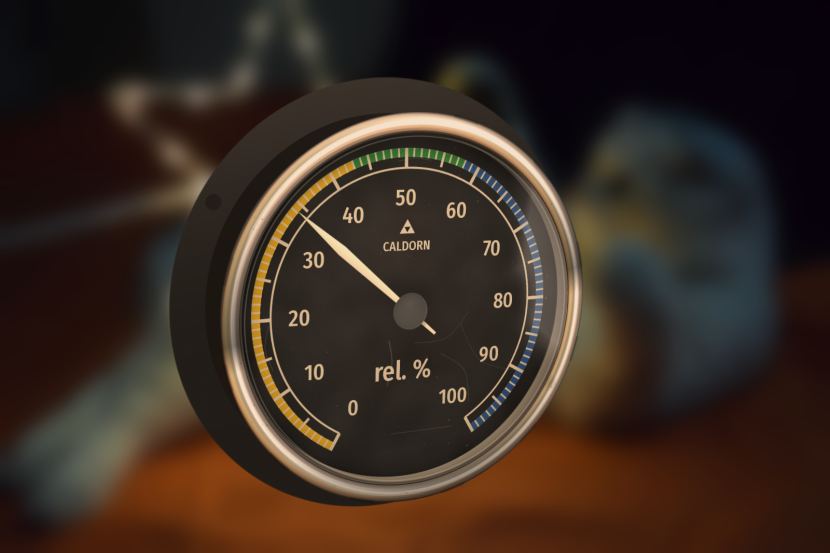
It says 34 %
